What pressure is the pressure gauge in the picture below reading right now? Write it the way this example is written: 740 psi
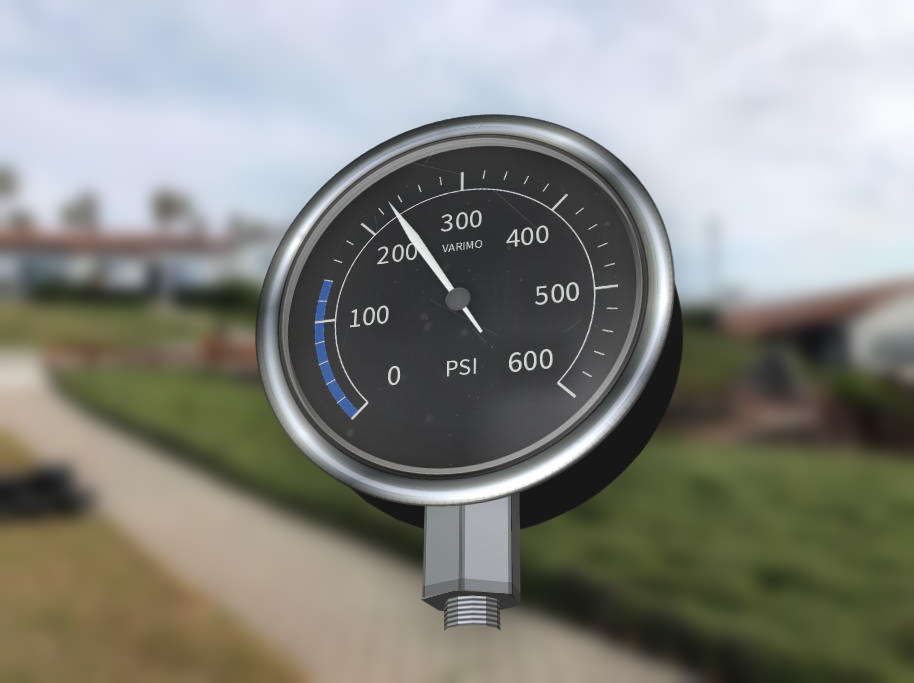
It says 230 psi
